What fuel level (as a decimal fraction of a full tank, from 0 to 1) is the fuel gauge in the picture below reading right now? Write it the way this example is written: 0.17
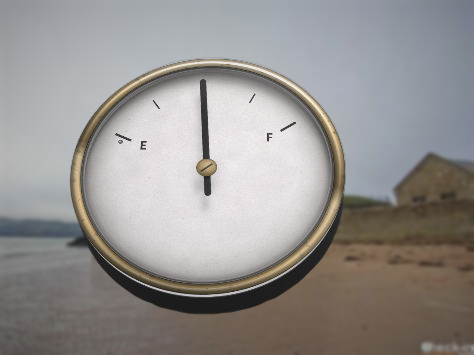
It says 0.5
